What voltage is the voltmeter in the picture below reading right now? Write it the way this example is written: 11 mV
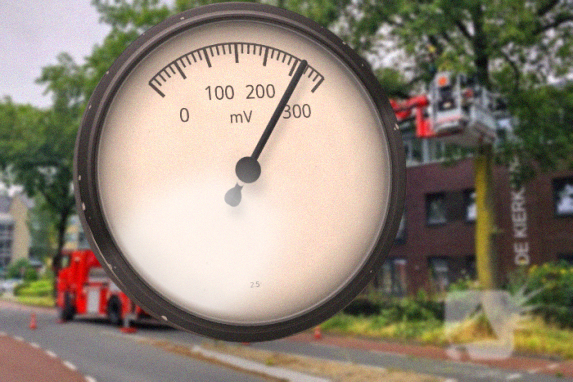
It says 260 mV
